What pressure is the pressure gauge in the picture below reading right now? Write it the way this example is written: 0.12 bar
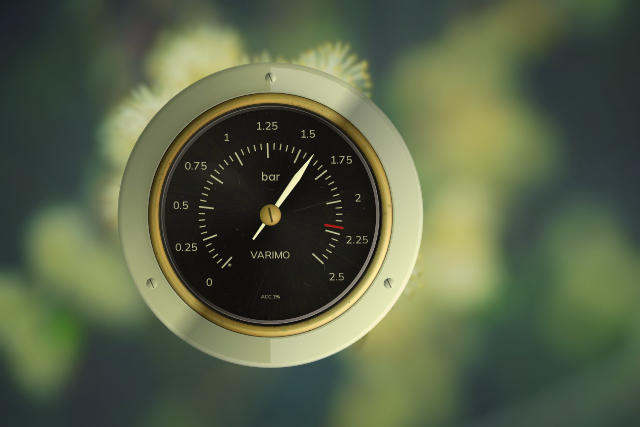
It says 1.6 bar
